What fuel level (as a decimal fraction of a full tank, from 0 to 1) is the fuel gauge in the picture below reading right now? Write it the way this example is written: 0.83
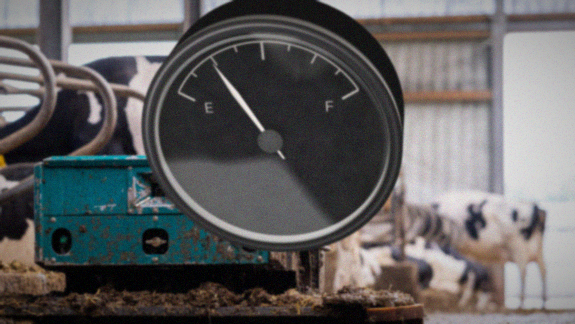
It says 0.25
